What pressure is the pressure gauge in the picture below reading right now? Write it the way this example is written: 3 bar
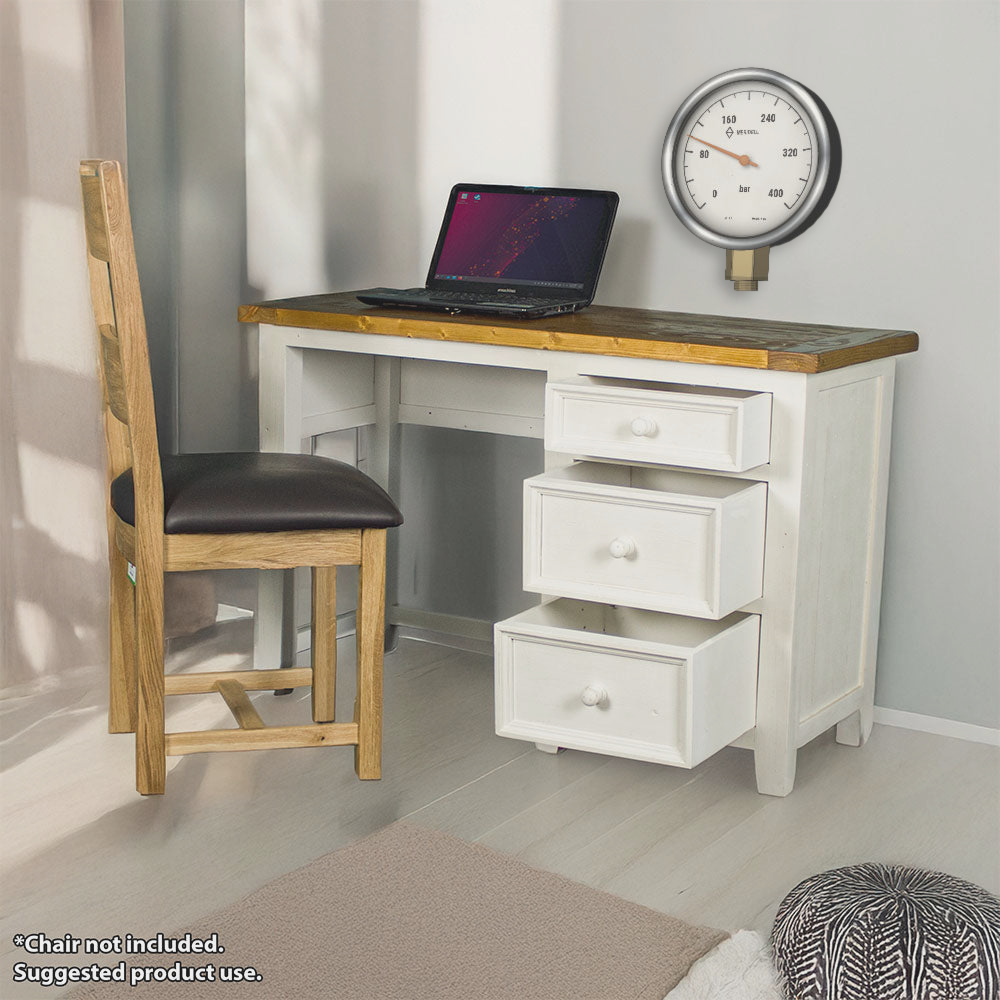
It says 100 bar
